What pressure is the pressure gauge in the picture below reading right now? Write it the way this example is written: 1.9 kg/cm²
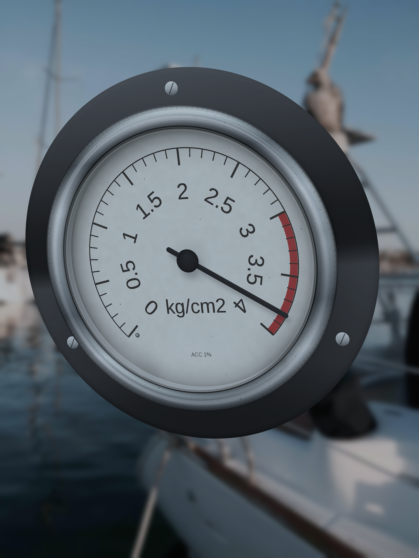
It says 3.8 kg/cm²
